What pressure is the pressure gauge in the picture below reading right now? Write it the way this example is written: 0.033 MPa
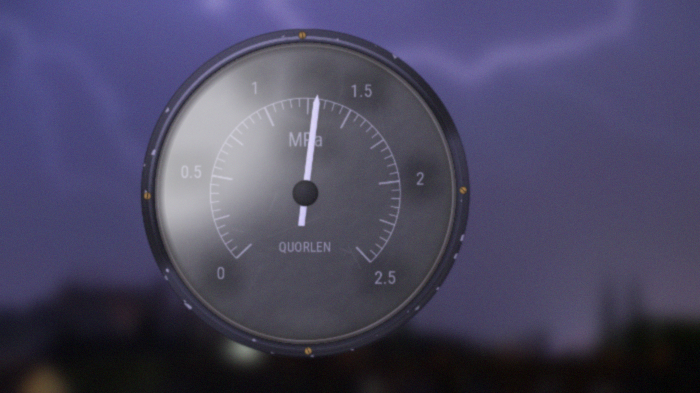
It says 1.3 MPa
